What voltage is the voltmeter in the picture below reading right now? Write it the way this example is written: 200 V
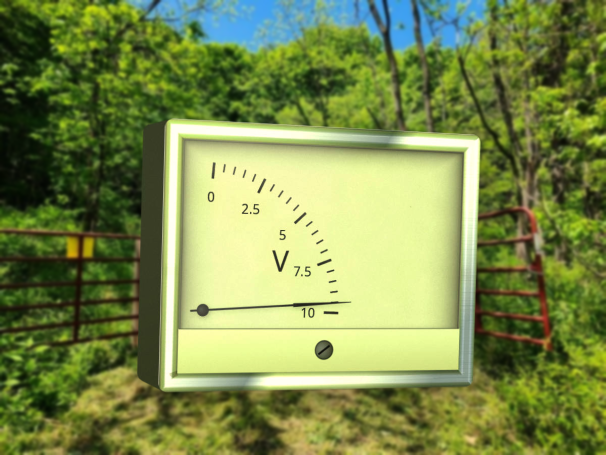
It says 9.5 V
